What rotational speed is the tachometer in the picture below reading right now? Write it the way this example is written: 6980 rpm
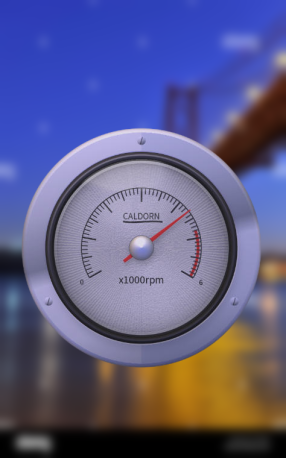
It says 4300 rpm
